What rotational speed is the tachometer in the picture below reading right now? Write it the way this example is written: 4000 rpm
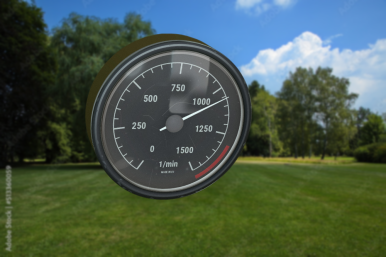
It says 1050 rpm
